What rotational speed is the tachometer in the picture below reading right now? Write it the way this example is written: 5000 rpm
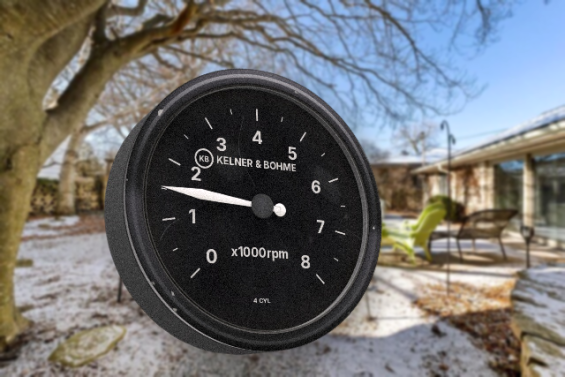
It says 1500 rpm
